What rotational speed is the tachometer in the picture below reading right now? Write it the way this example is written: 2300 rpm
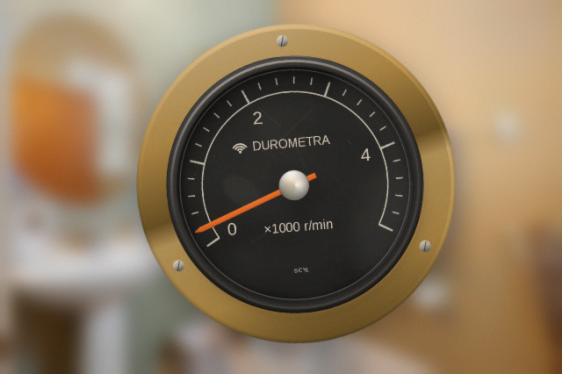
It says 200 rpm
